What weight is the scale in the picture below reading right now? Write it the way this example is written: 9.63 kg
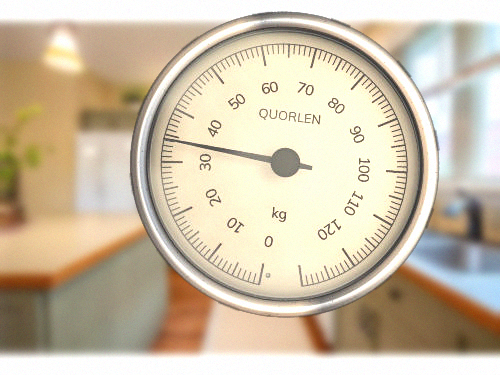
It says 34 kg
